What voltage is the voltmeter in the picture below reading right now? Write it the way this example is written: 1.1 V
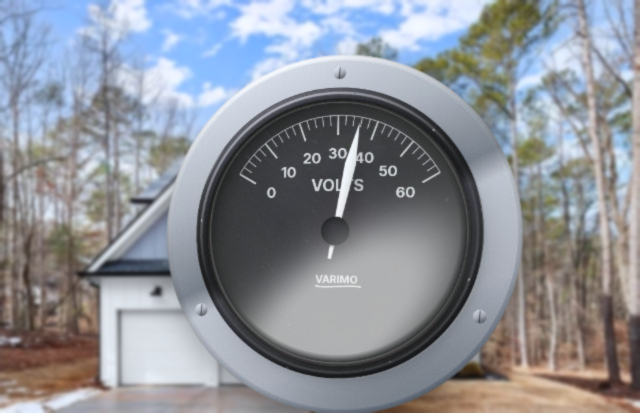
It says 36 V
